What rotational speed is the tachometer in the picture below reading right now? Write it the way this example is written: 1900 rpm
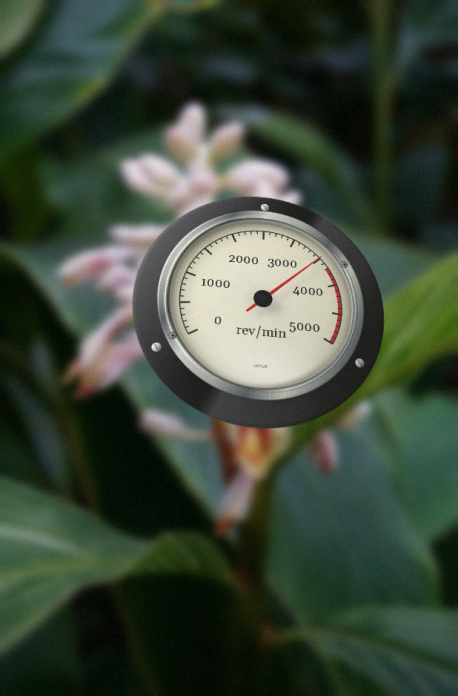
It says 3500 rpm
